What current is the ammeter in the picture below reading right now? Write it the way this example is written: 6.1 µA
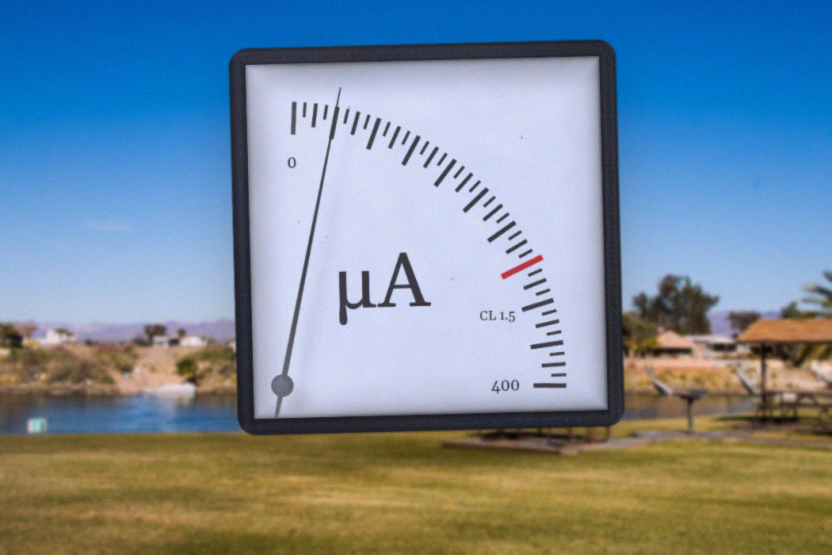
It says 40 µA
